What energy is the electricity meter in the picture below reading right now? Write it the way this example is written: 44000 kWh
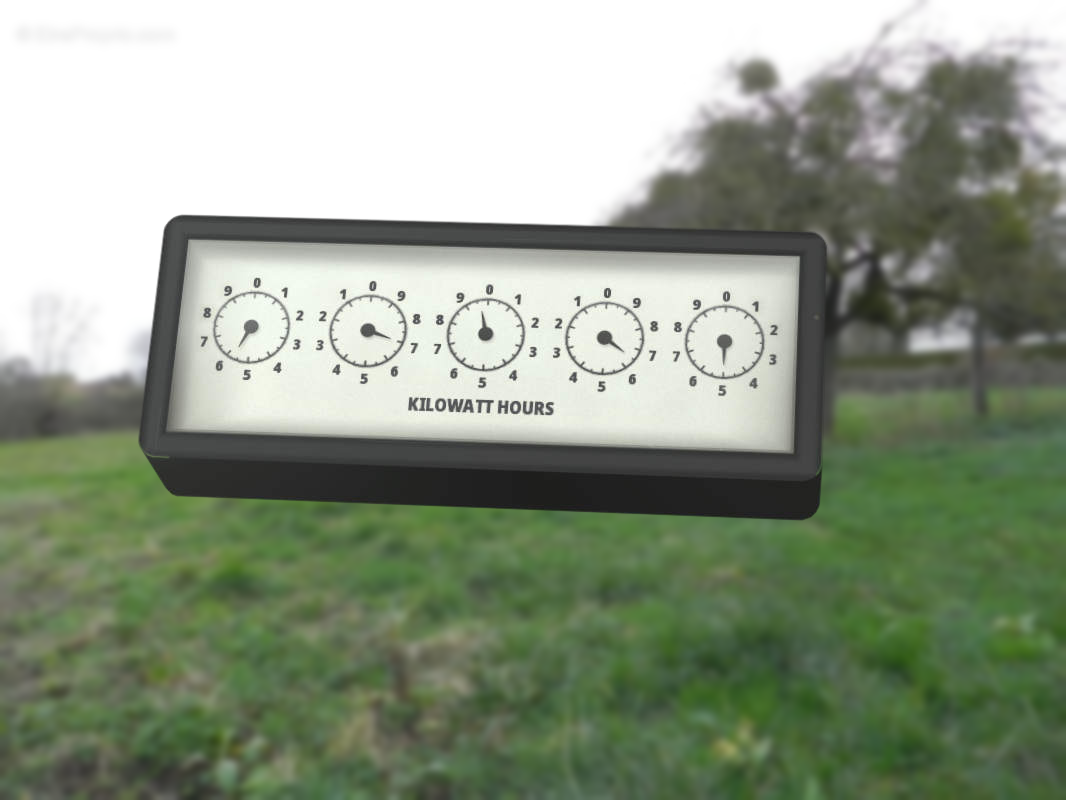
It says 56965 kWh
